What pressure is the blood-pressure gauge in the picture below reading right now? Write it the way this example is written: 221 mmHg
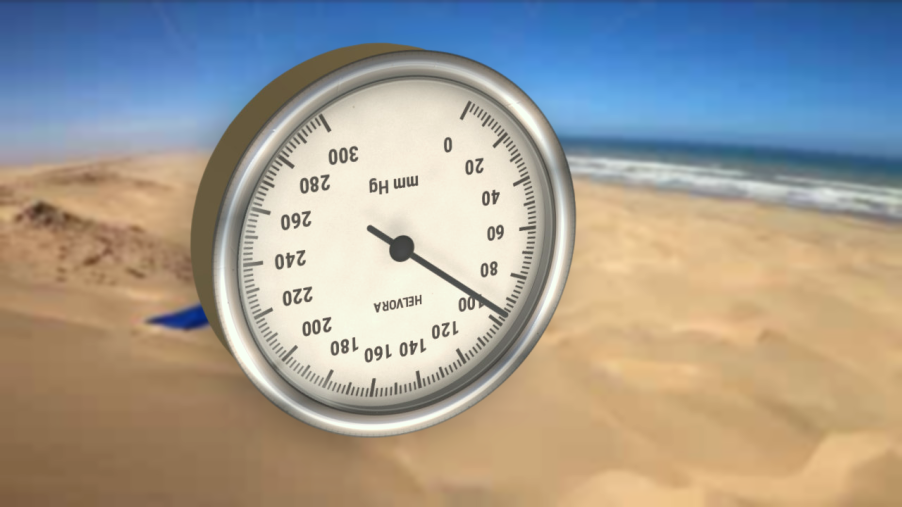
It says 96 mmHg
